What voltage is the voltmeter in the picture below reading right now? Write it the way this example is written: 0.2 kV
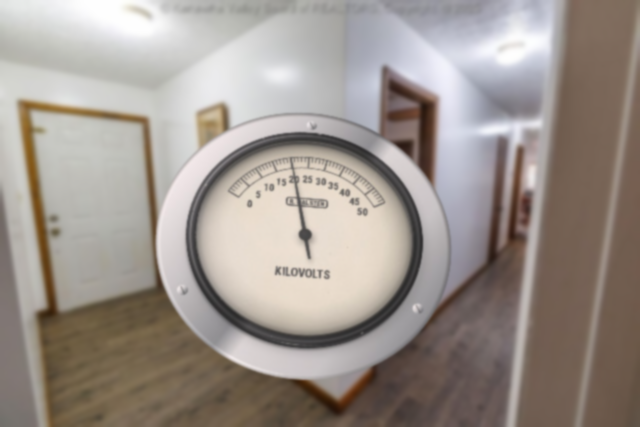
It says 20 kV
